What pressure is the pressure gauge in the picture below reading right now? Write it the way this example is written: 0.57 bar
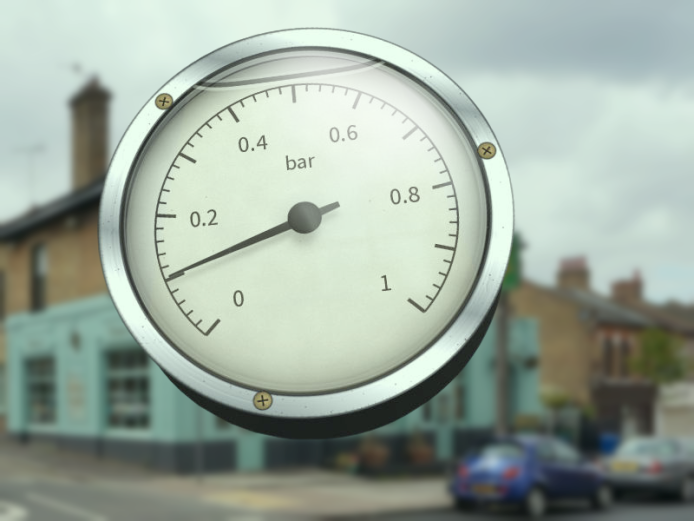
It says 0.1 bar
